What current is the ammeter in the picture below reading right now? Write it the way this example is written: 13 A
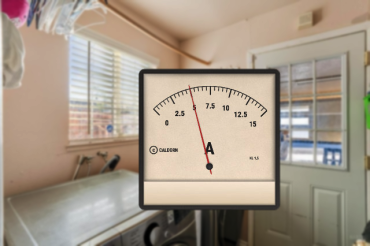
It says 5 A
